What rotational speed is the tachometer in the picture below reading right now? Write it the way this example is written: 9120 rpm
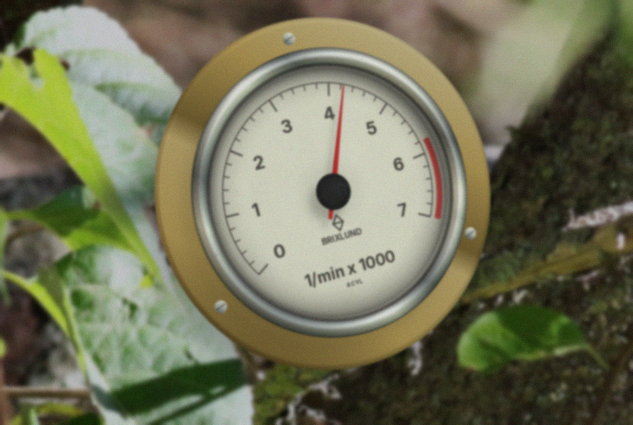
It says 4200 rpm
